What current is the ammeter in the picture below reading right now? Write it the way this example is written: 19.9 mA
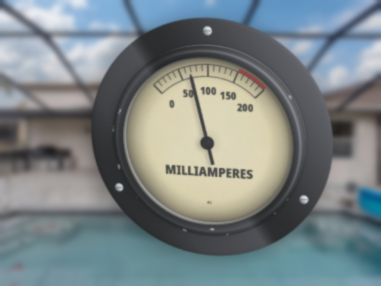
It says 70 mA
